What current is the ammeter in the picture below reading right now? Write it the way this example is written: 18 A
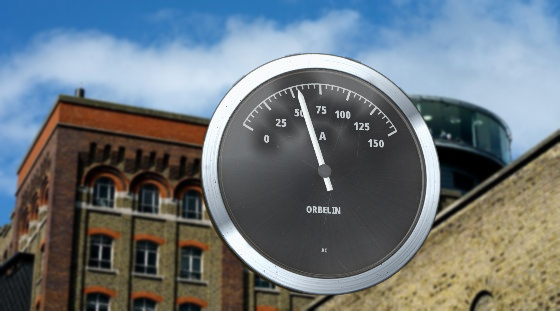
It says 55 A
